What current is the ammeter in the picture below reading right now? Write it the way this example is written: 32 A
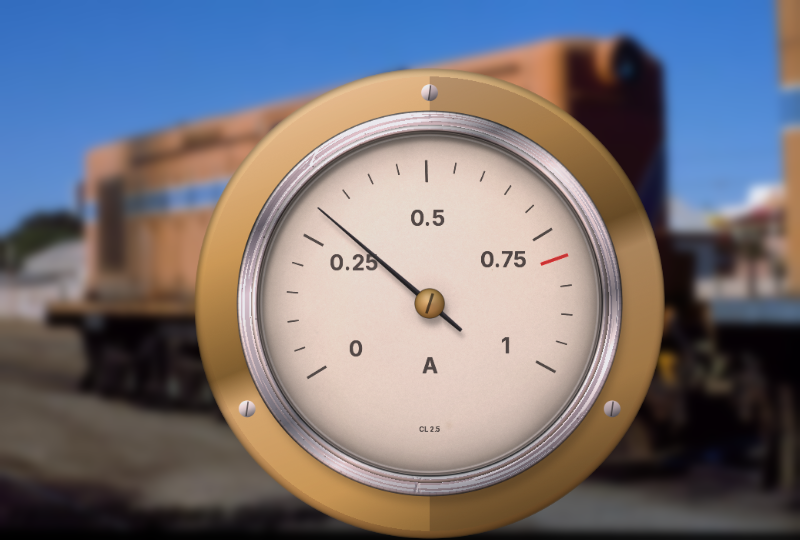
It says 0.3 A
